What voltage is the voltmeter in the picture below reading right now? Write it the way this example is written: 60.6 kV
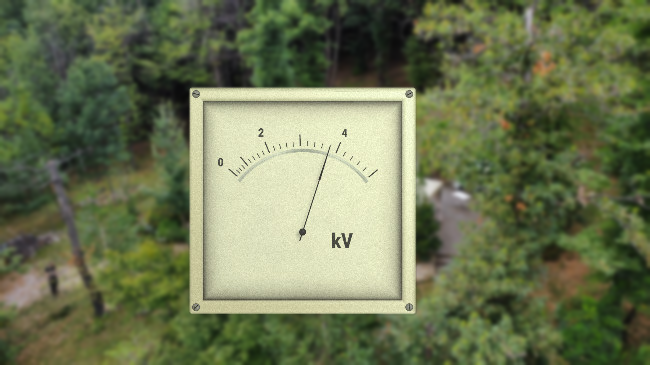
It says 3.8 kV
